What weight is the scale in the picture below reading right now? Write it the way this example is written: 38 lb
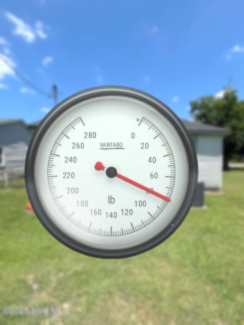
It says 80 lb
